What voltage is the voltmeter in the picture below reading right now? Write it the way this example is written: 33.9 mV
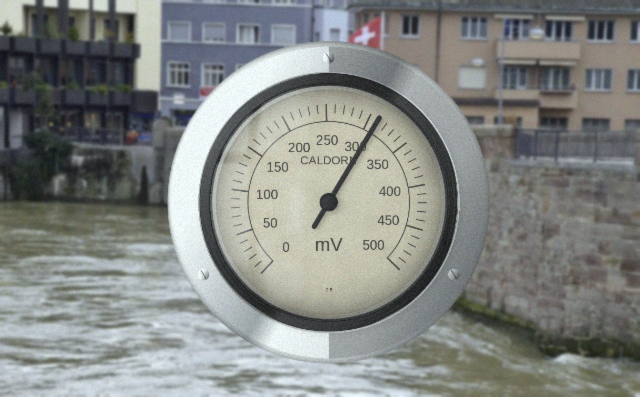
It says 310 mV
